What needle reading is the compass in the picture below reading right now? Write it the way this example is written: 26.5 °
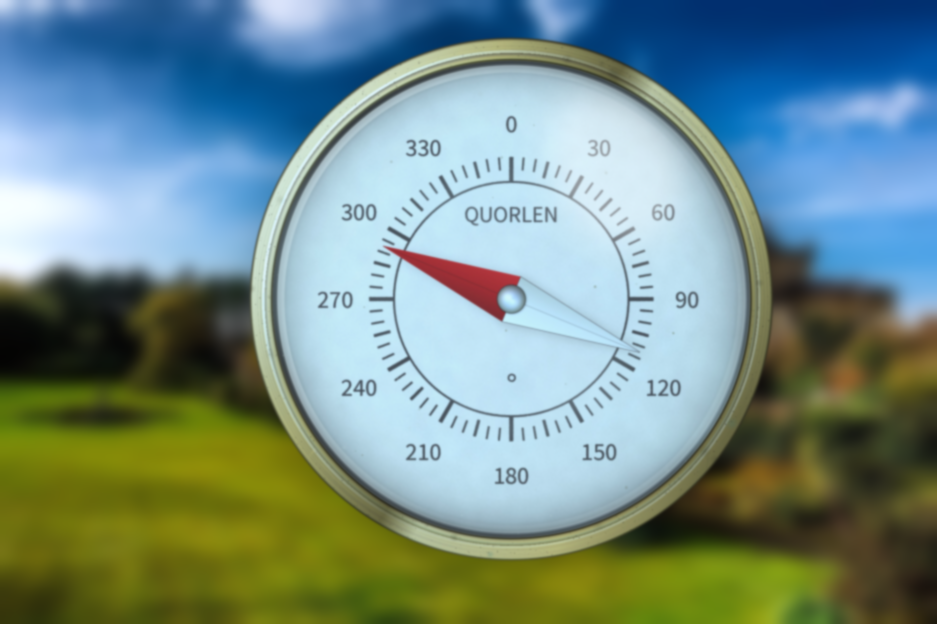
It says 292.5 °
